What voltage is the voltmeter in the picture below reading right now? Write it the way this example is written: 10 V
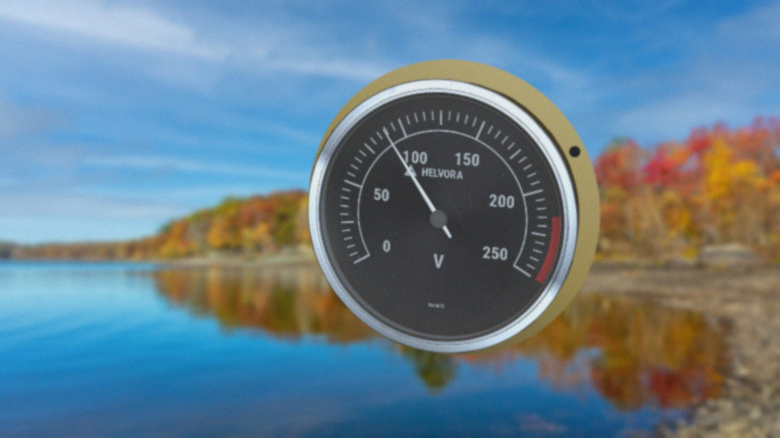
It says 90 V
